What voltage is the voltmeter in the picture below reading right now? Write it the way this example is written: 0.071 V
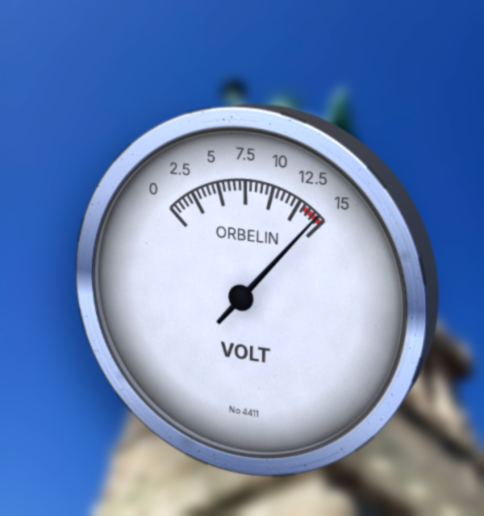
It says 14.5 V
